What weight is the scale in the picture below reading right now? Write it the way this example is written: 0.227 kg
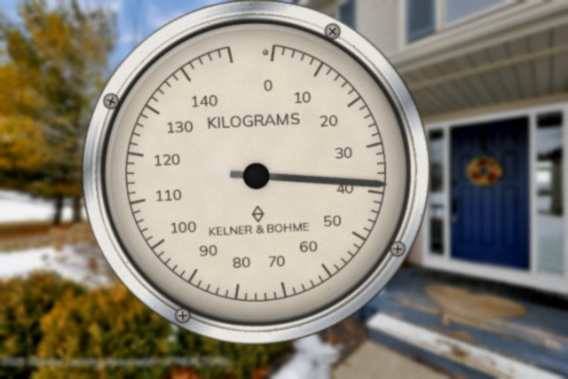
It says 38 kg
